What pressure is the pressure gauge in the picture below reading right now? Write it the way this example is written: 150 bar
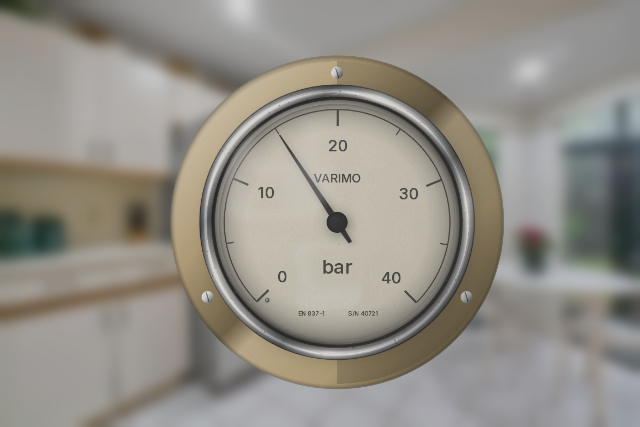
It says 15 bar
